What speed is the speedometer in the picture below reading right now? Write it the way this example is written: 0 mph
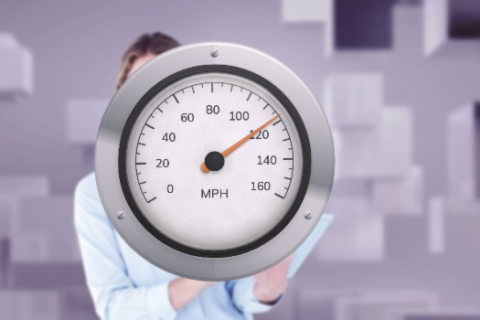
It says 117.5 mph
